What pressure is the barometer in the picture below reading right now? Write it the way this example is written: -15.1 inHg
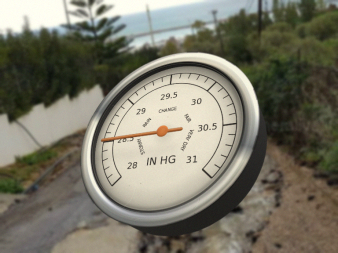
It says 28.5 inHg
